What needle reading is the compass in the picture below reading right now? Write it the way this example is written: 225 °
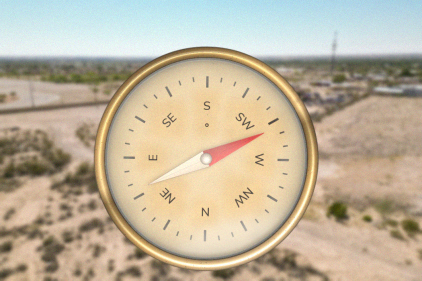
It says 245 °
